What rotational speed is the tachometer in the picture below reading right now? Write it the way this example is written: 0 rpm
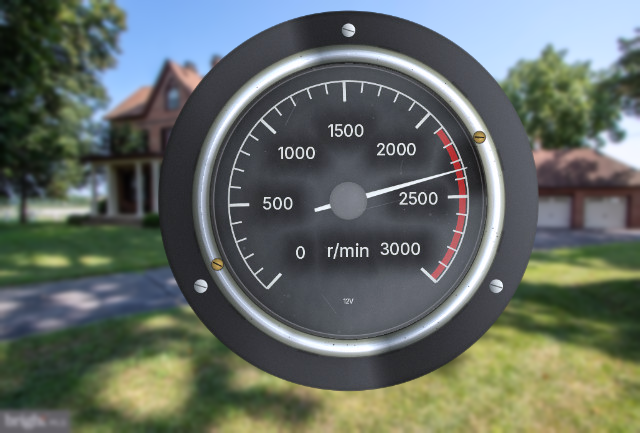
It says 2350 rpm
